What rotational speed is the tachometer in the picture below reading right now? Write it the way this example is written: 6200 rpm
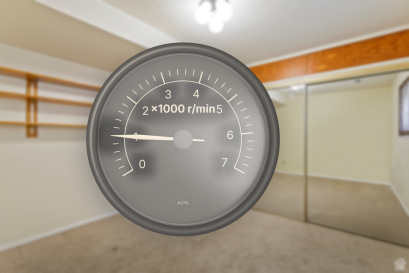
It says 1000 rpm
